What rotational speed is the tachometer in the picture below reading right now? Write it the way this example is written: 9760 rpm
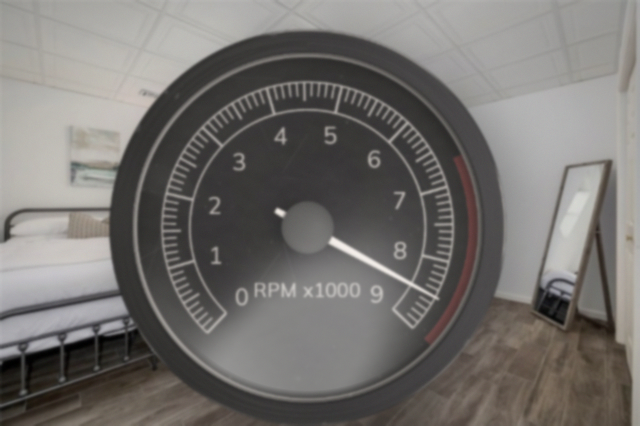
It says 8500 rpm
